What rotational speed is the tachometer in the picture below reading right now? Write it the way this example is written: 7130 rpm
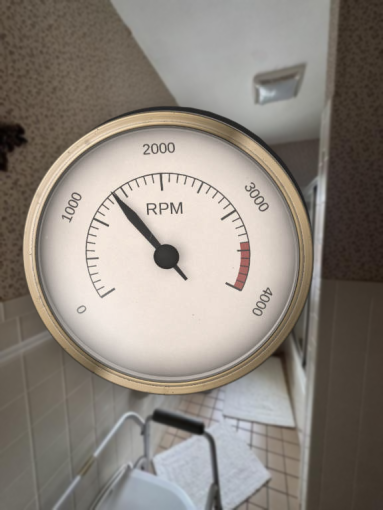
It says 1400 rpm
